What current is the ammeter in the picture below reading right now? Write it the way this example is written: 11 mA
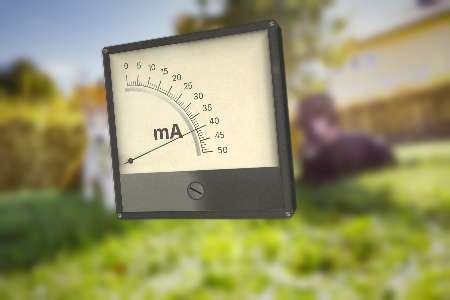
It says 40 mA
